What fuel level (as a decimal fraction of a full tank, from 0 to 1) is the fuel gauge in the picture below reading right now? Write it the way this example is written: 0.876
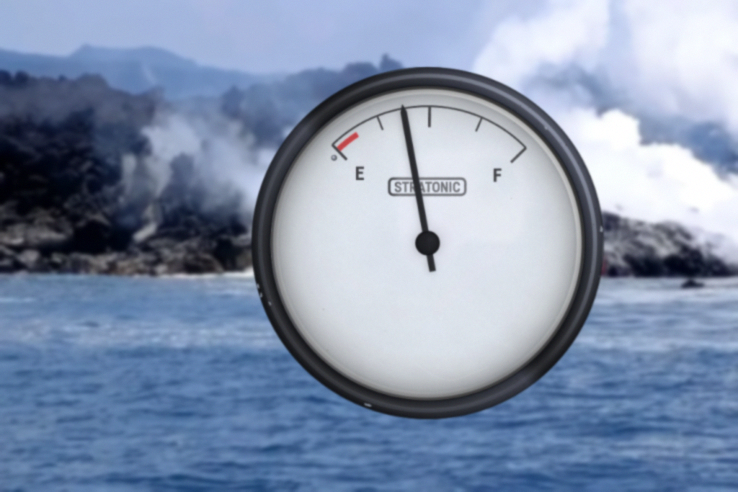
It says 0.375
